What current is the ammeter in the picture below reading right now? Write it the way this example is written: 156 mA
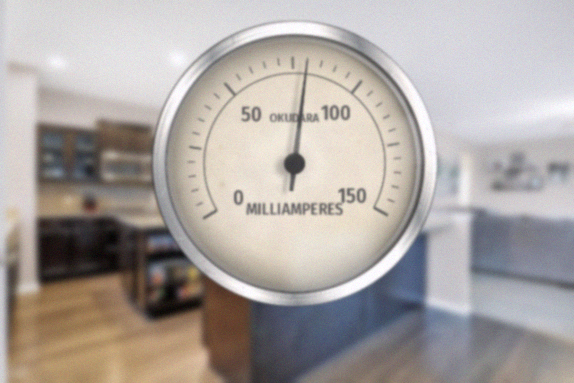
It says 80 mA
